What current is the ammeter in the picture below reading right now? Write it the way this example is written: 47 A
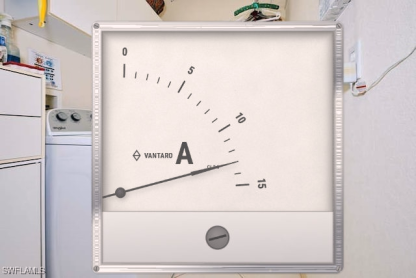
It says 13 A
